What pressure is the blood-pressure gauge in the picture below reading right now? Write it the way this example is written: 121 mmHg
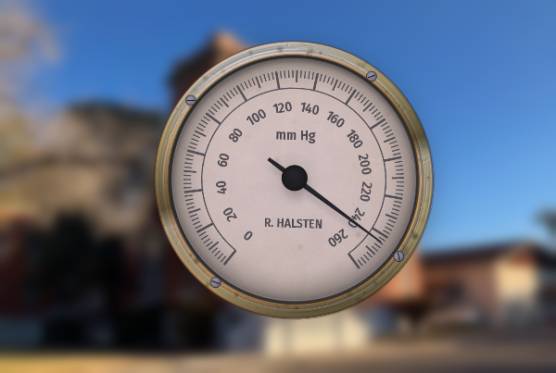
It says 244 mmHg
